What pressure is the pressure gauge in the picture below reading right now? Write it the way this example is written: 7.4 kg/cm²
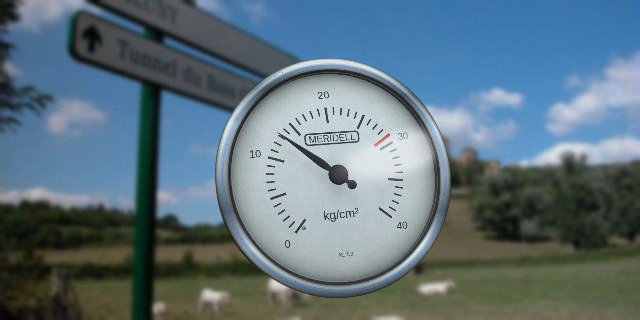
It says 13 kg/cm²
